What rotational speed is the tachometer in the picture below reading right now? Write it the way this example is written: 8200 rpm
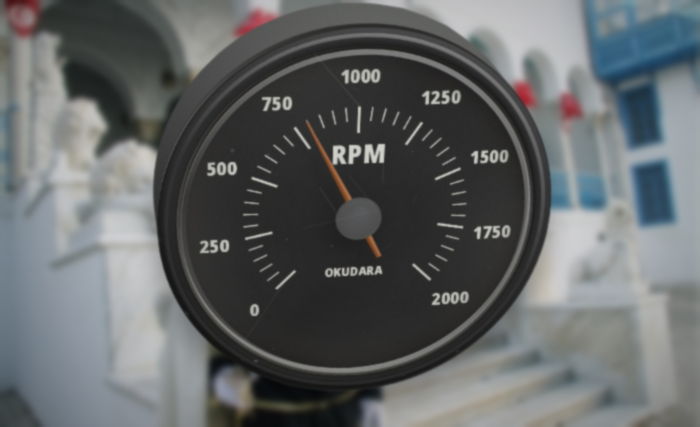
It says 800 rpm
